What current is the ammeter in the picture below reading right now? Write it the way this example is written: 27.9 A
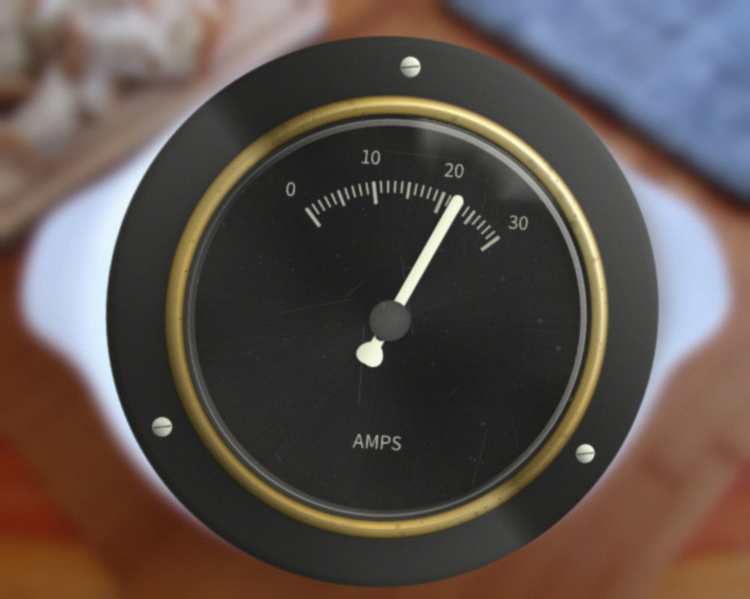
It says 22 A
